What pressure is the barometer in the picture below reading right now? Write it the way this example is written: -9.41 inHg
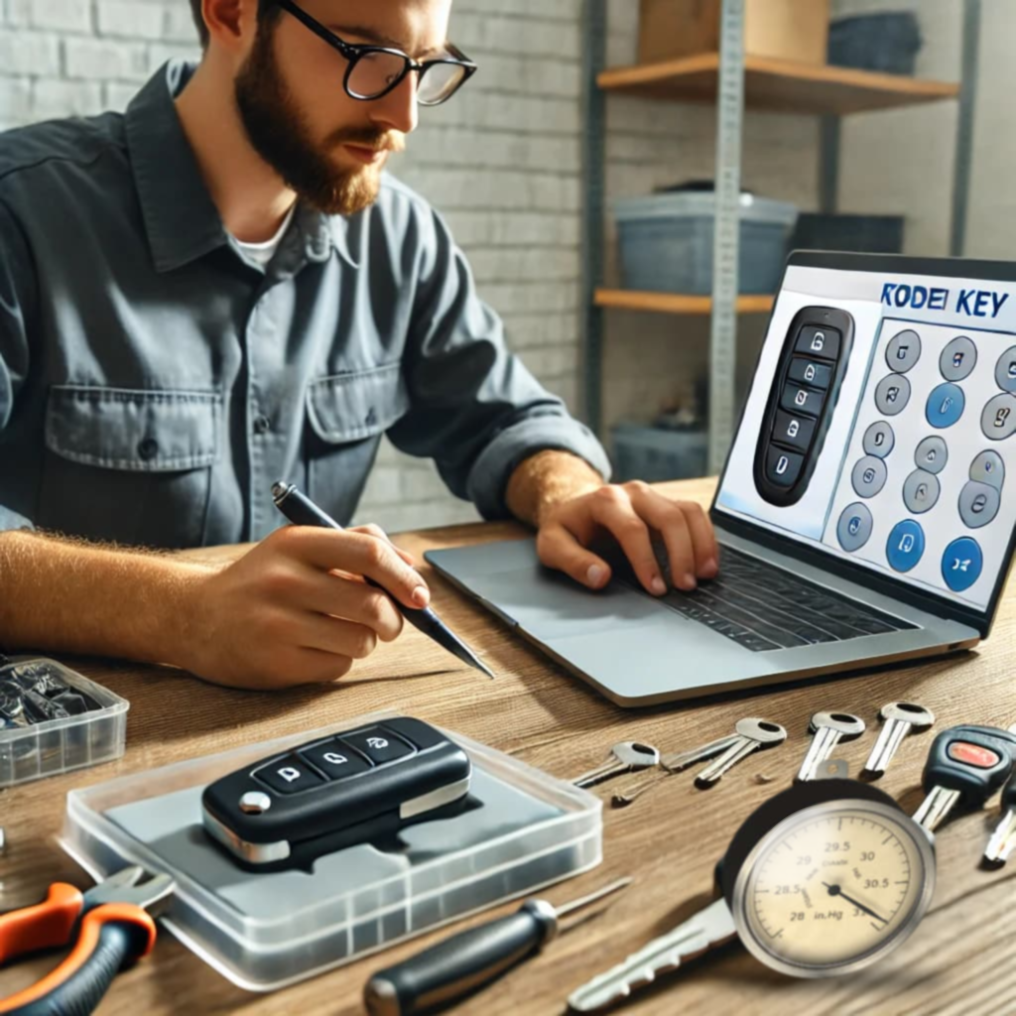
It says 30.9 inHg
